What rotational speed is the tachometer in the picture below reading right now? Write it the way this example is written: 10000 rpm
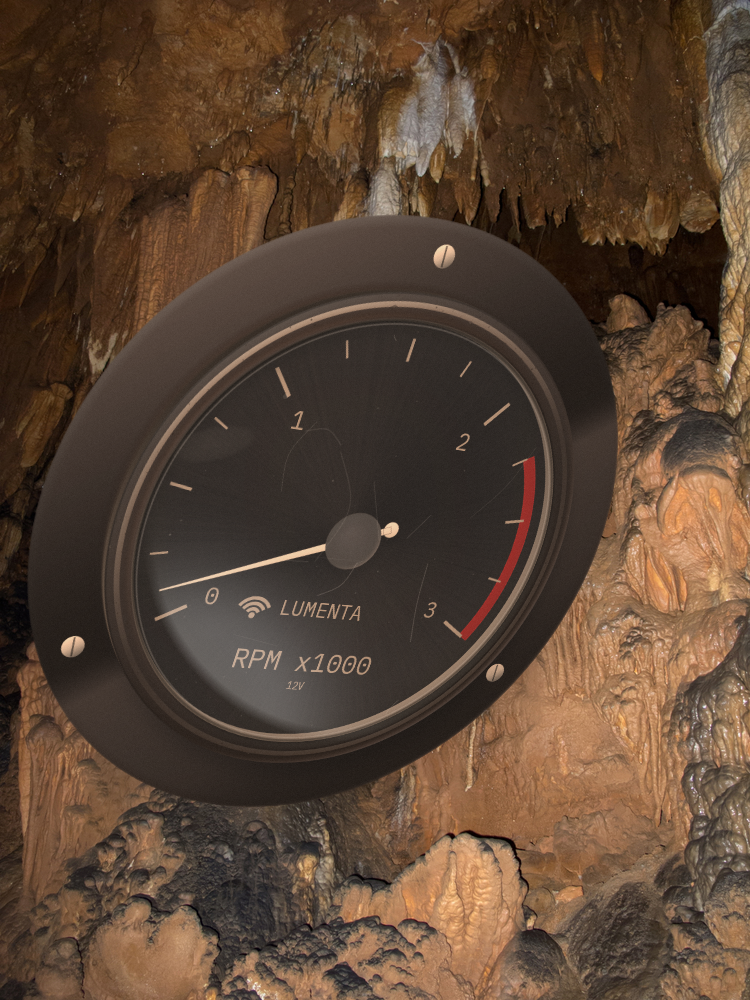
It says 125 rpm
